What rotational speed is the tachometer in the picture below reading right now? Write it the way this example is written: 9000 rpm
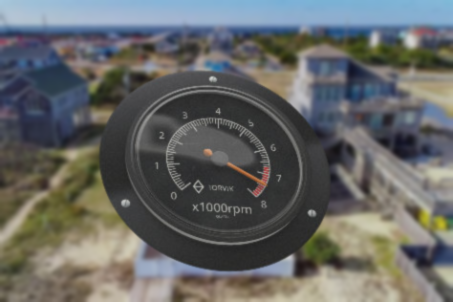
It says 7500 rpm
